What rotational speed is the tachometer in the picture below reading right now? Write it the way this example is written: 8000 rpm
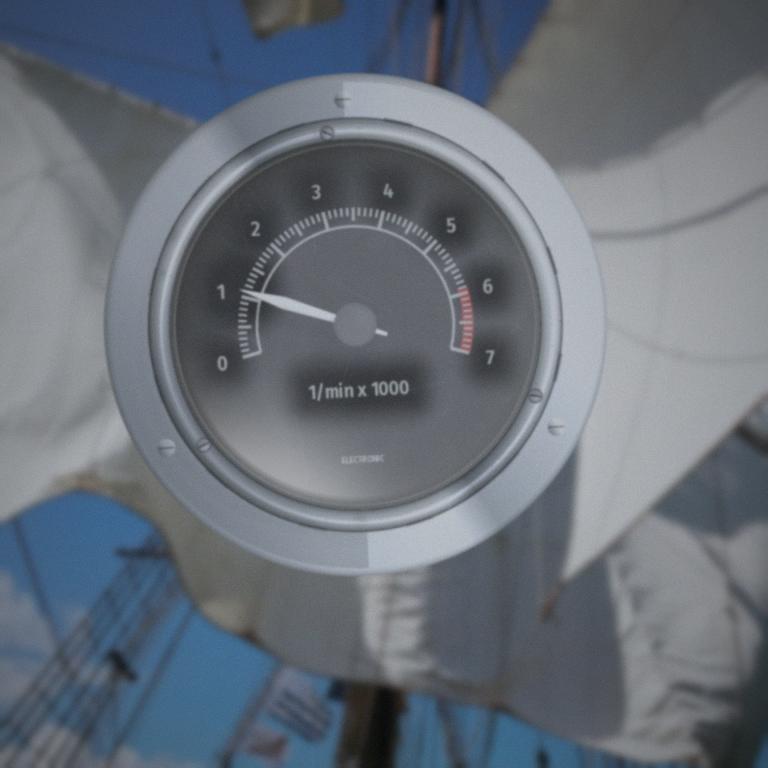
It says 1100 rpm
